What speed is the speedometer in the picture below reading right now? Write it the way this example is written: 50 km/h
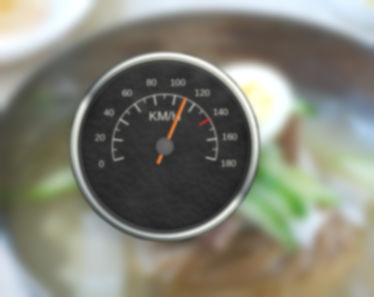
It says 110 km/h
